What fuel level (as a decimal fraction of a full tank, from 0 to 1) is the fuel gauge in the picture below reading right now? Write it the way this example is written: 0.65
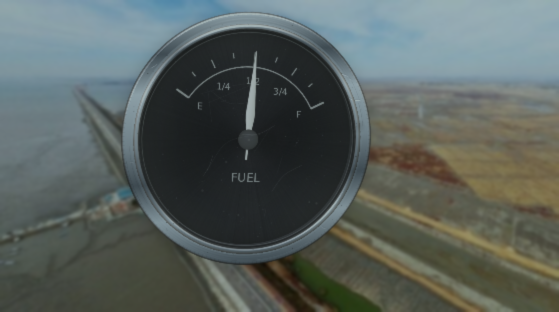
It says 0.5
